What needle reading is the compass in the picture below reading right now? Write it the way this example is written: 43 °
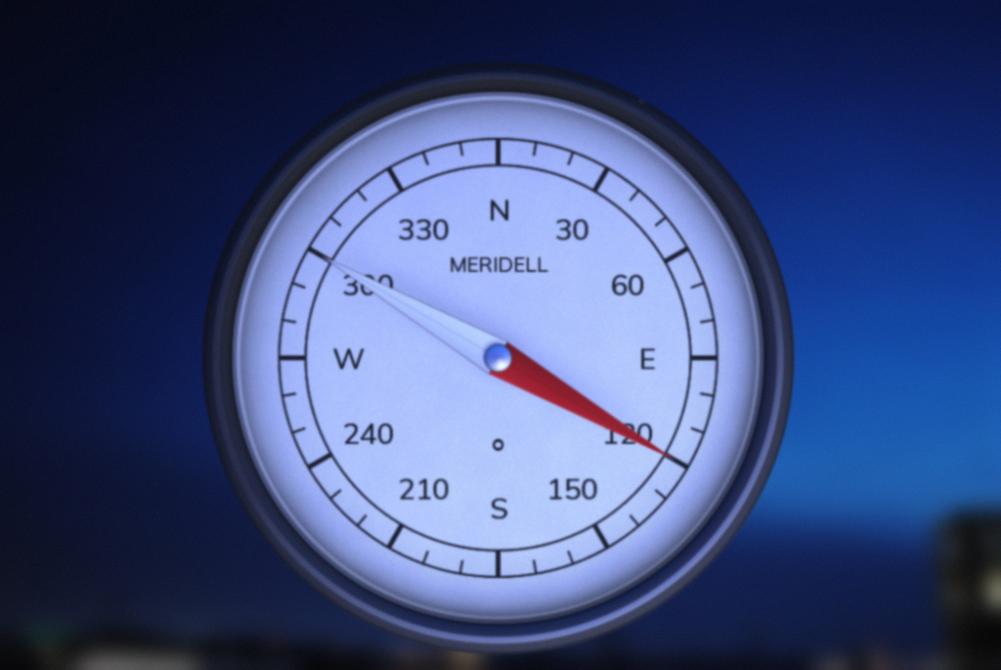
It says 120 °
